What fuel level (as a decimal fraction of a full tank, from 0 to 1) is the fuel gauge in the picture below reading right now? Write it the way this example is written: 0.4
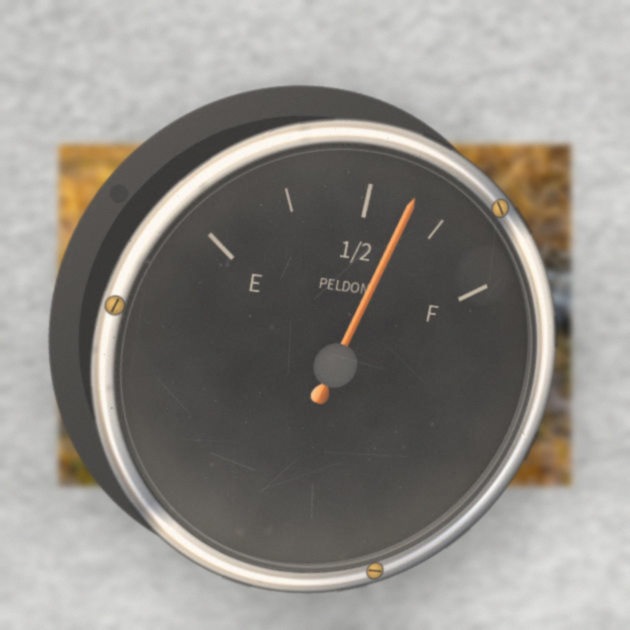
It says 0.625
